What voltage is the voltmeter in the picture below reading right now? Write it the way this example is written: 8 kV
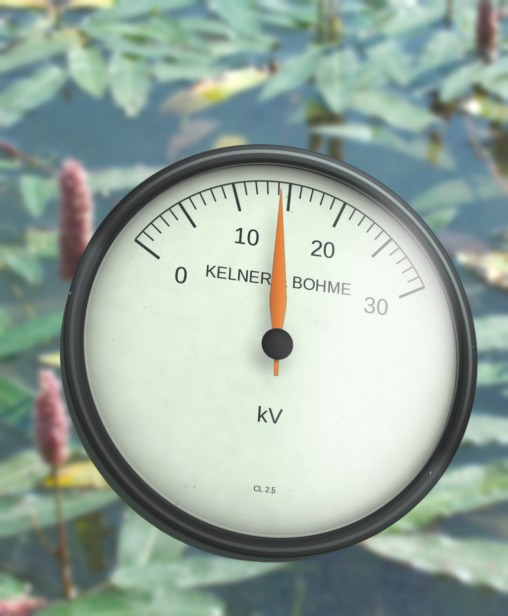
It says 14 kV
